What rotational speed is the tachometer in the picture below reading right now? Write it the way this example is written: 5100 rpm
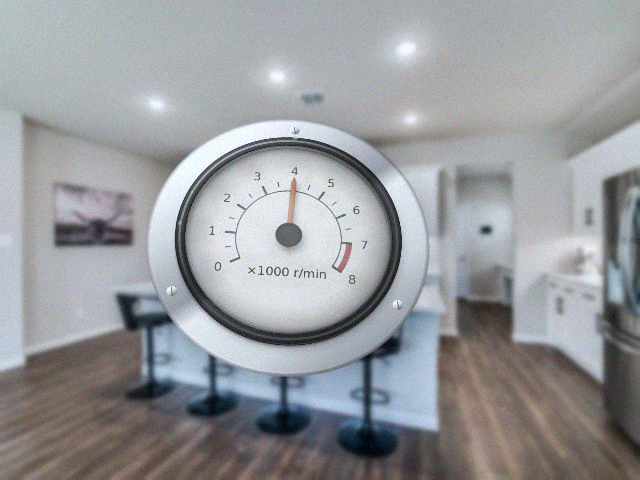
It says 4000 rpm
